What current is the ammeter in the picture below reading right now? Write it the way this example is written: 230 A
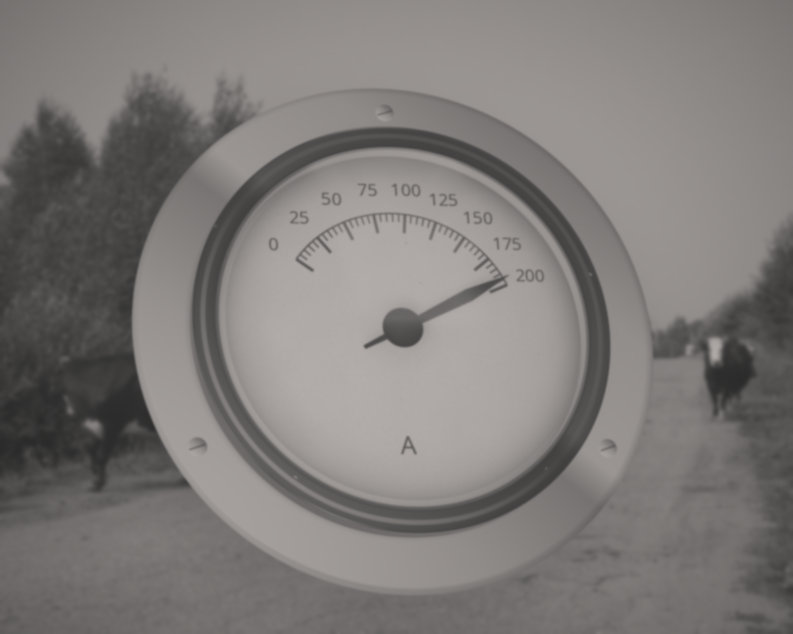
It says 195 A
